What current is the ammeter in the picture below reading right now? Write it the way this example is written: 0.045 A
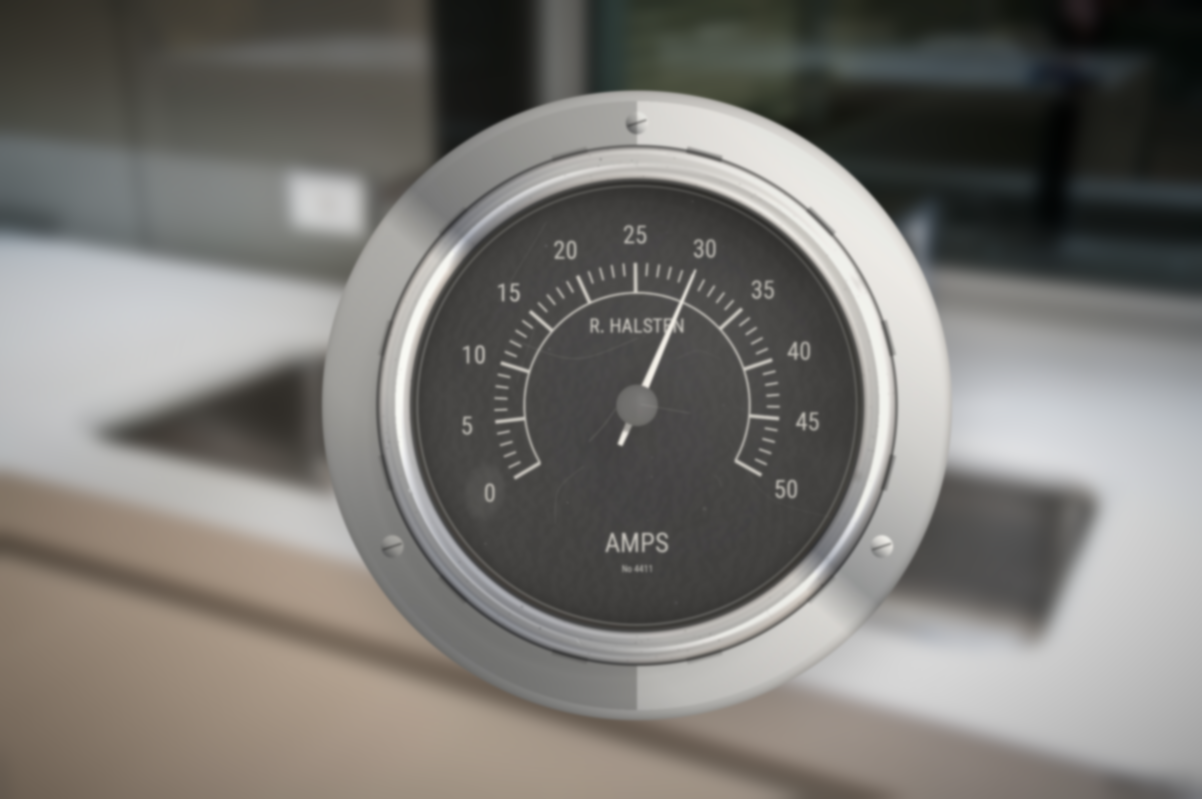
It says 30 A
